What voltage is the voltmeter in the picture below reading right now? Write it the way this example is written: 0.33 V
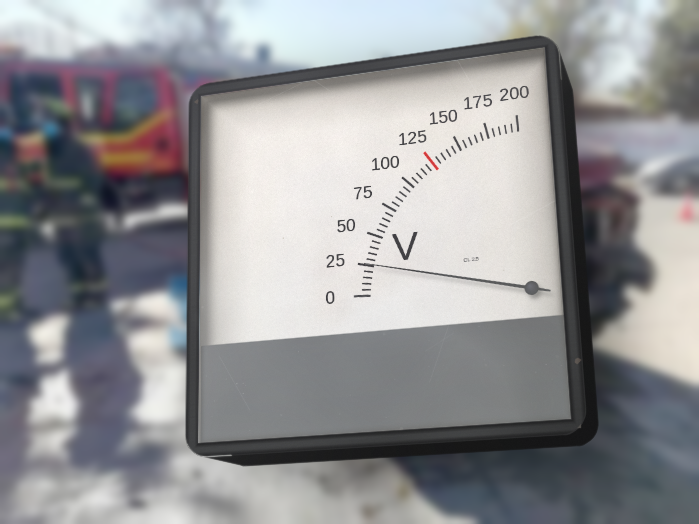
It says 25 V
